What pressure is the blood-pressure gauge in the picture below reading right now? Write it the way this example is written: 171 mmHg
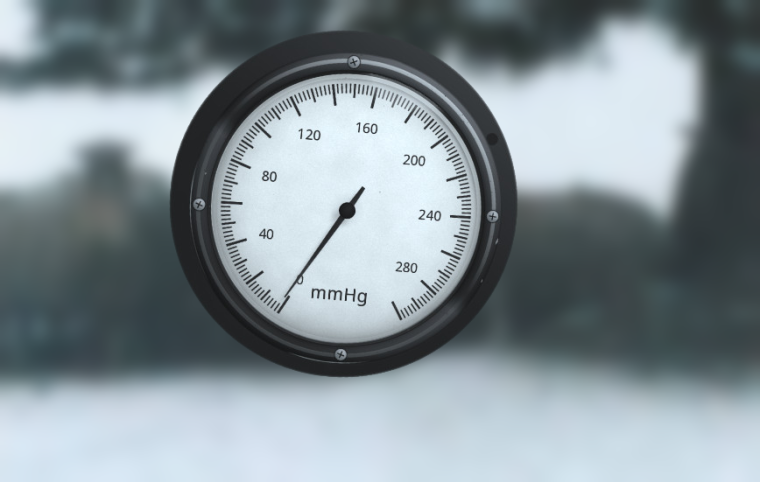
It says 2 mmHg
